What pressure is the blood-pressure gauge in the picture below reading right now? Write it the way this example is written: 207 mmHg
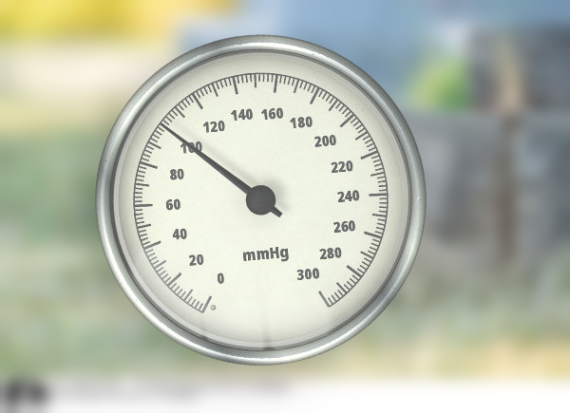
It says 100 mmHg
